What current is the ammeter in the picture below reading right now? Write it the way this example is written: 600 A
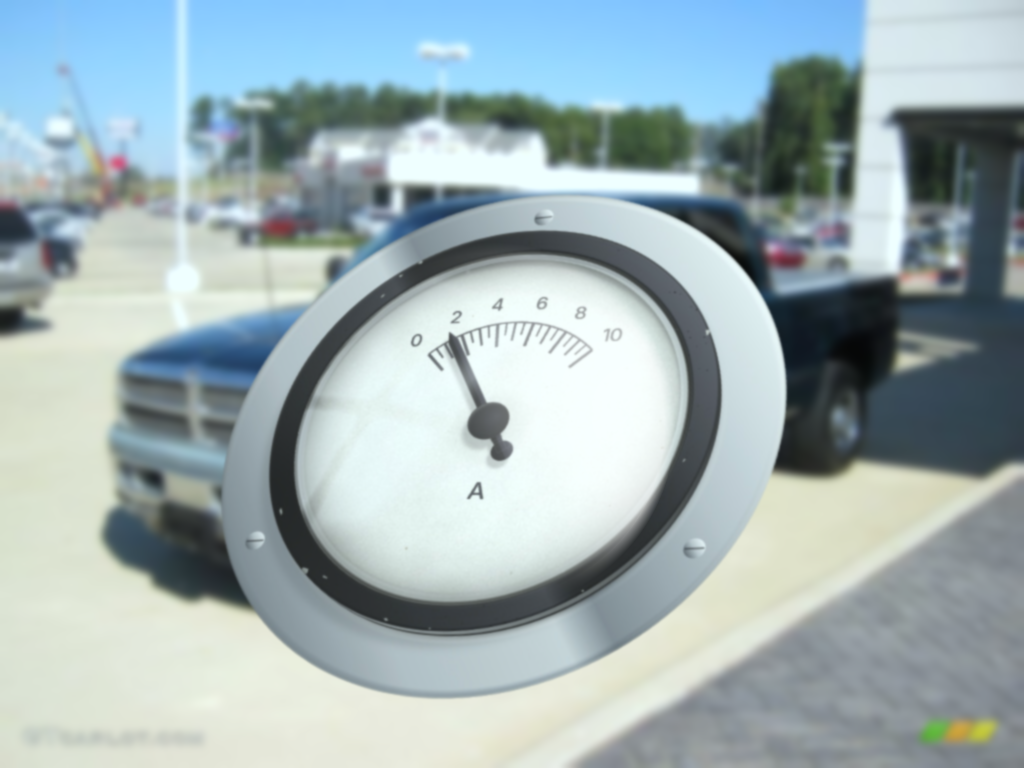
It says 1.5 A
